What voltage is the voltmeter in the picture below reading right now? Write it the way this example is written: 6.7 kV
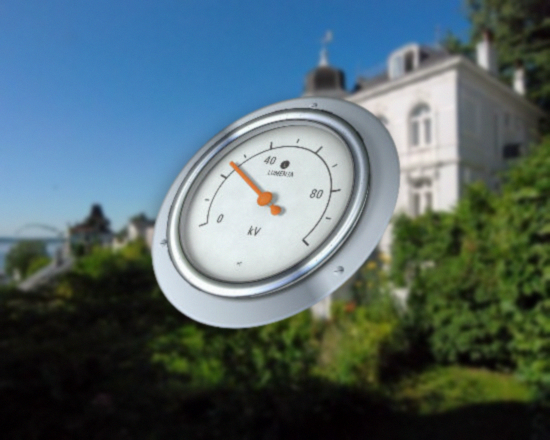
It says 25 kV
